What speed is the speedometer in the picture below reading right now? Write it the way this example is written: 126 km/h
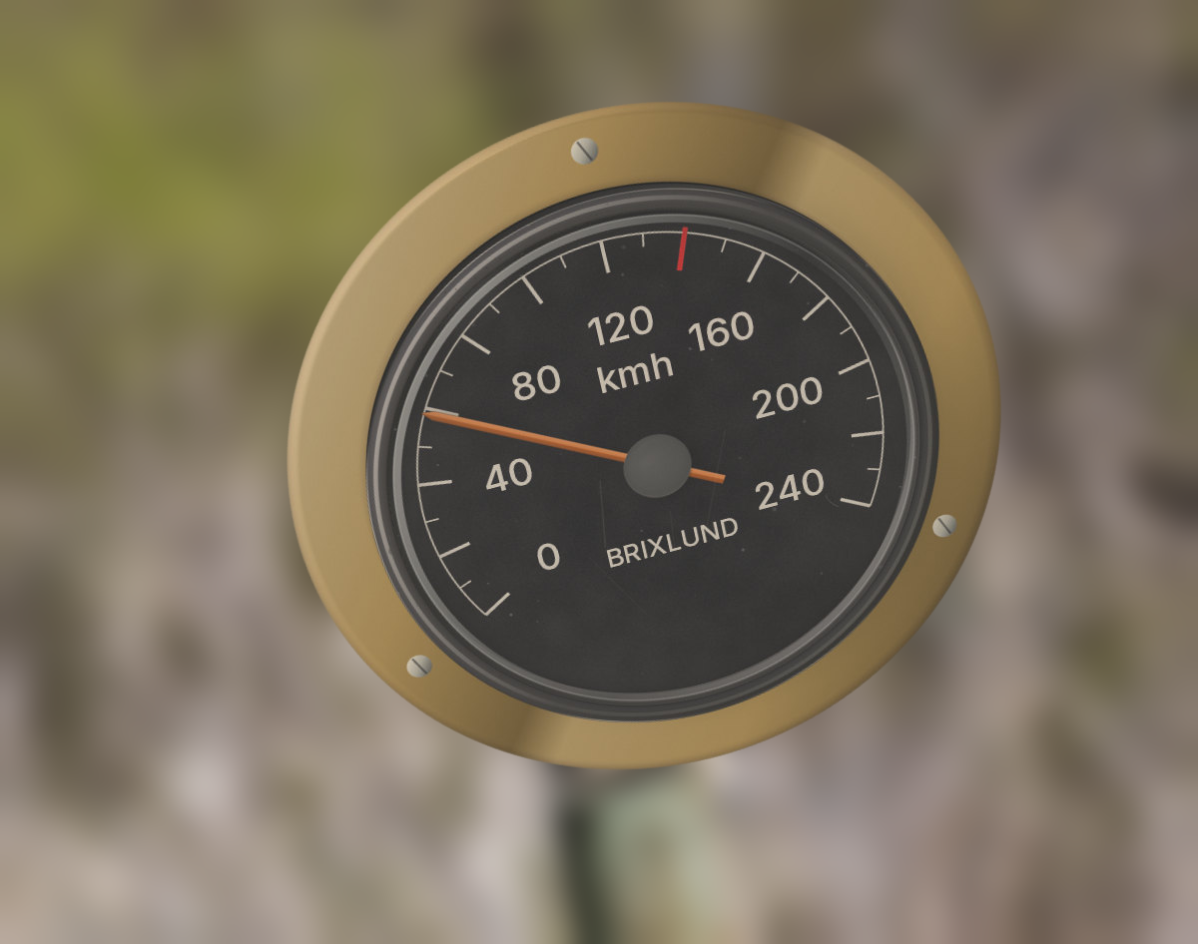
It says 60 km/h
